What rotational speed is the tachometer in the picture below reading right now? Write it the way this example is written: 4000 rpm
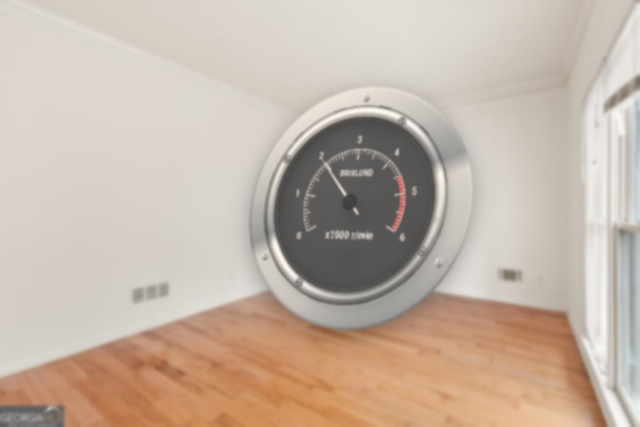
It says 2000 rpm
